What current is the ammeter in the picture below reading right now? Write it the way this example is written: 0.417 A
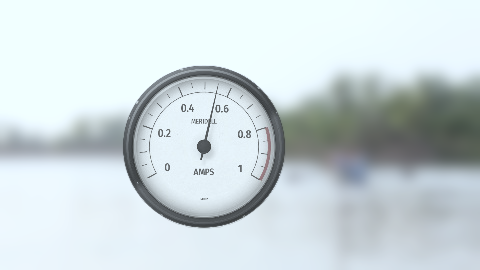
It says 0.55 A
